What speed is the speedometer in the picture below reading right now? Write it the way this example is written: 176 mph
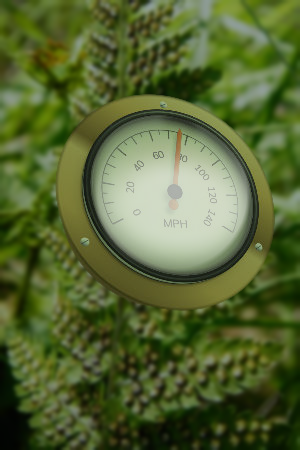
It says 75 mph
